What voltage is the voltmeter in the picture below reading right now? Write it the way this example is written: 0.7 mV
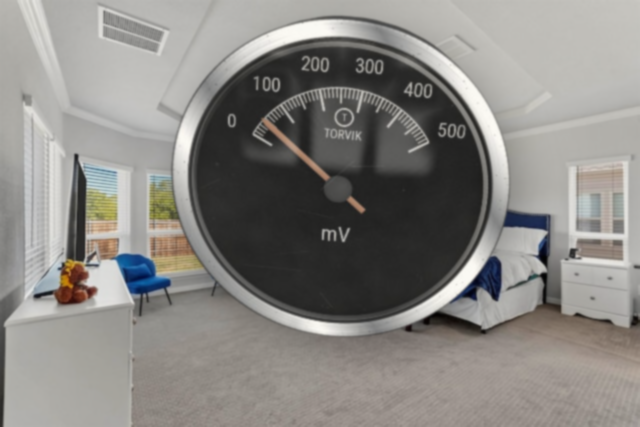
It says 50 mV
